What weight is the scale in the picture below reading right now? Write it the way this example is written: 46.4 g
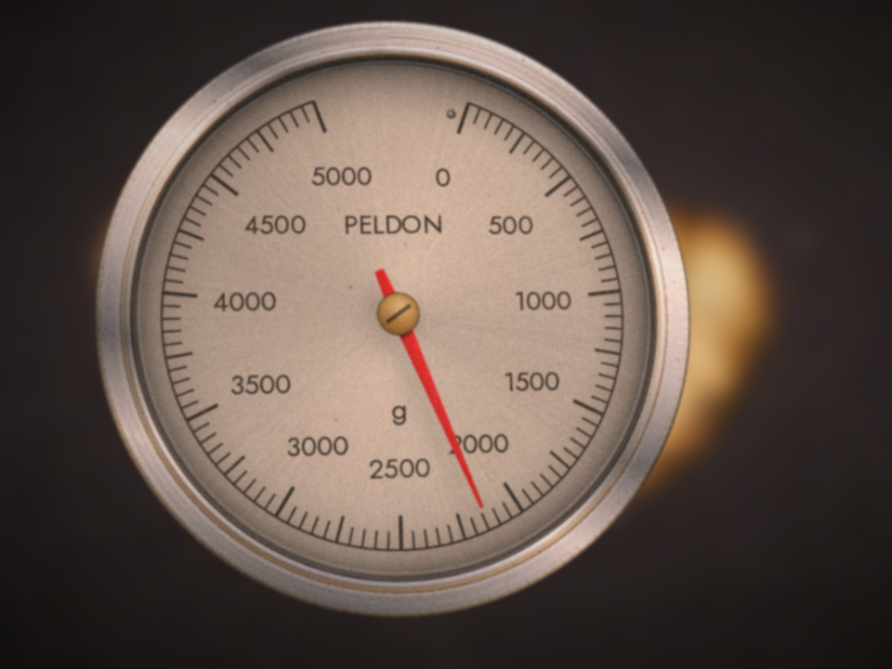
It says 2150 g
